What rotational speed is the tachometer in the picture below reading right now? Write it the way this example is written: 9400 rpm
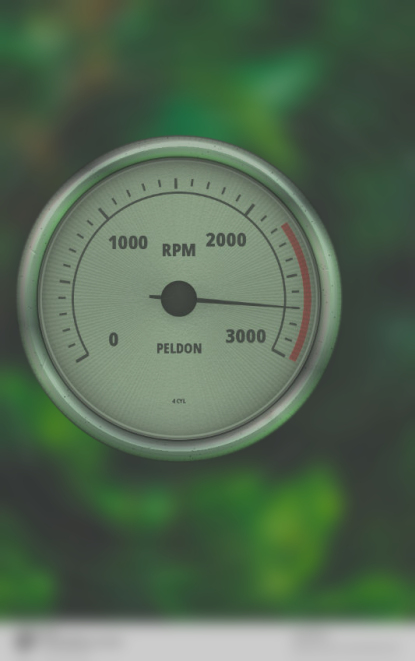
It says 2700 rpm
